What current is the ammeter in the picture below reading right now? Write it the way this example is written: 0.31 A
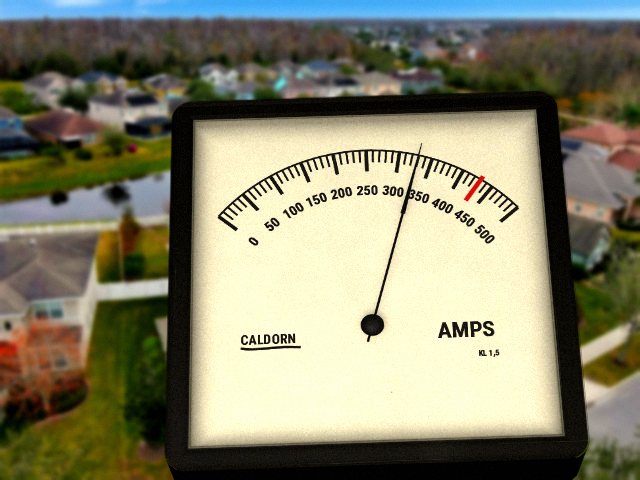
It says 330 A
